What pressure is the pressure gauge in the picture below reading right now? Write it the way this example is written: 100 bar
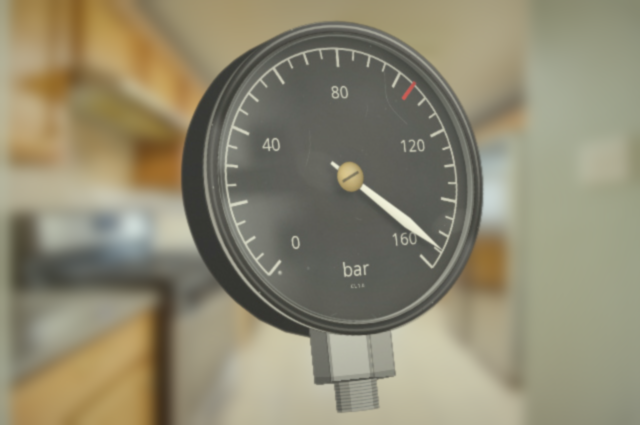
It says 155 bar
